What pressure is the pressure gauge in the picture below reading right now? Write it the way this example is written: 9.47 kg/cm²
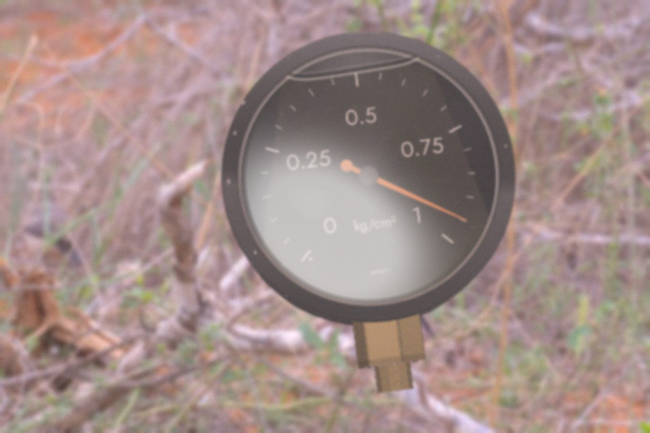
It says 0.95 kg/cm²
